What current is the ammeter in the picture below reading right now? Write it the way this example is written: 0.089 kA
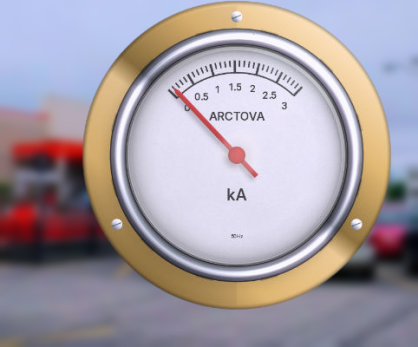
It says 0.1 kA
